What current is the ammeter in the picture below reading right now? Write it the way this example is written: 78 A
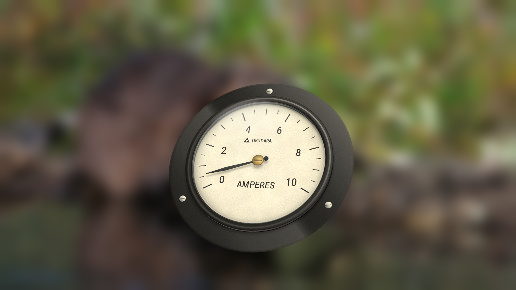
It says 0.5 A
